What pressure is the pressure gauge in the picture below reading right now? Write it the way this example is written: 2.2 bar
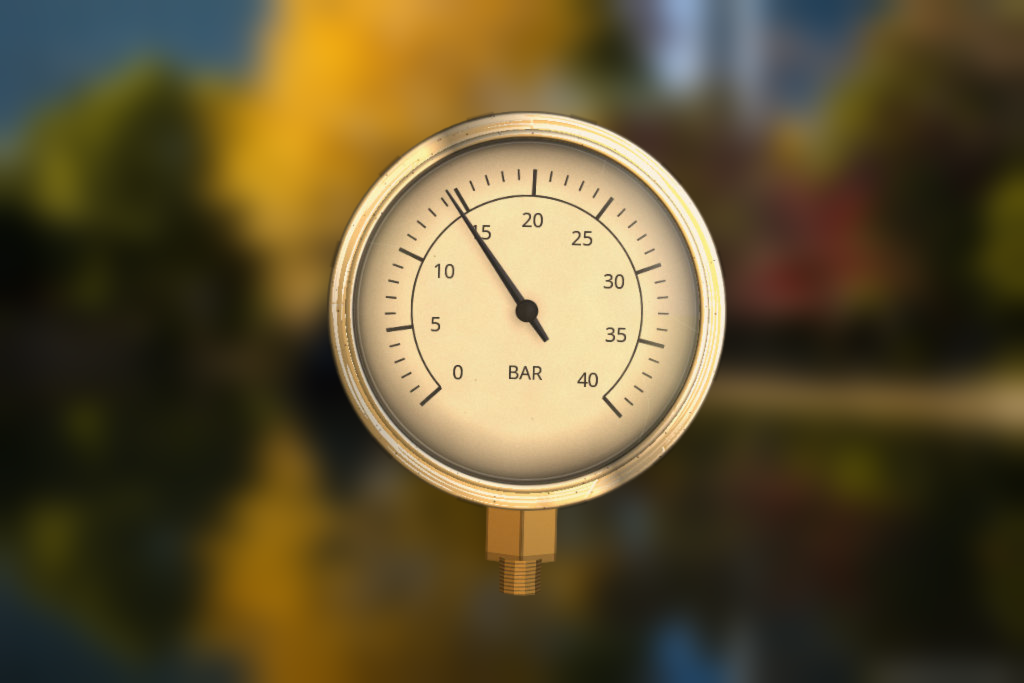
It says 14.5 bar
